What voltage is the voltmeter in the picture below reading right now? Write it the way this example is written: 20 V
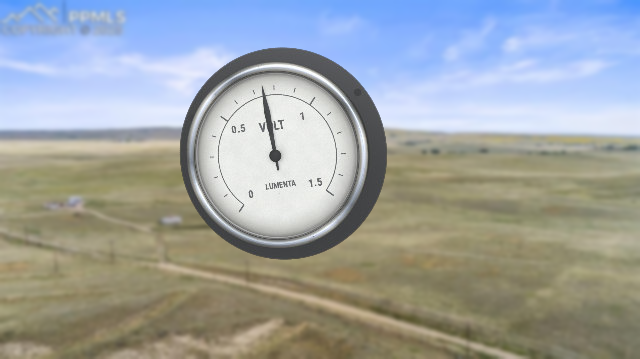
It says 0.75 V
